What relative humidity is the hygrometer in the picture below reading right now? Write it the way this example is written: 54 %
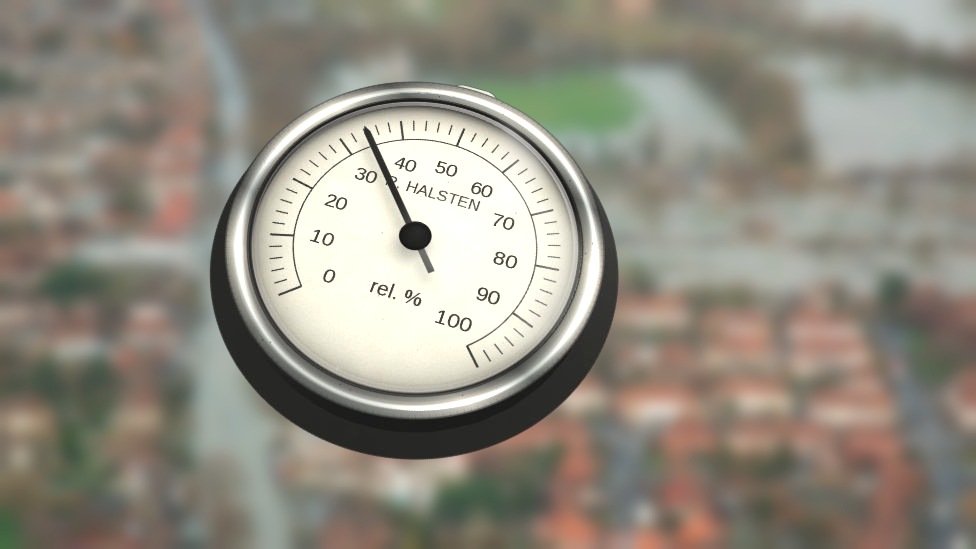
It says 34 %
